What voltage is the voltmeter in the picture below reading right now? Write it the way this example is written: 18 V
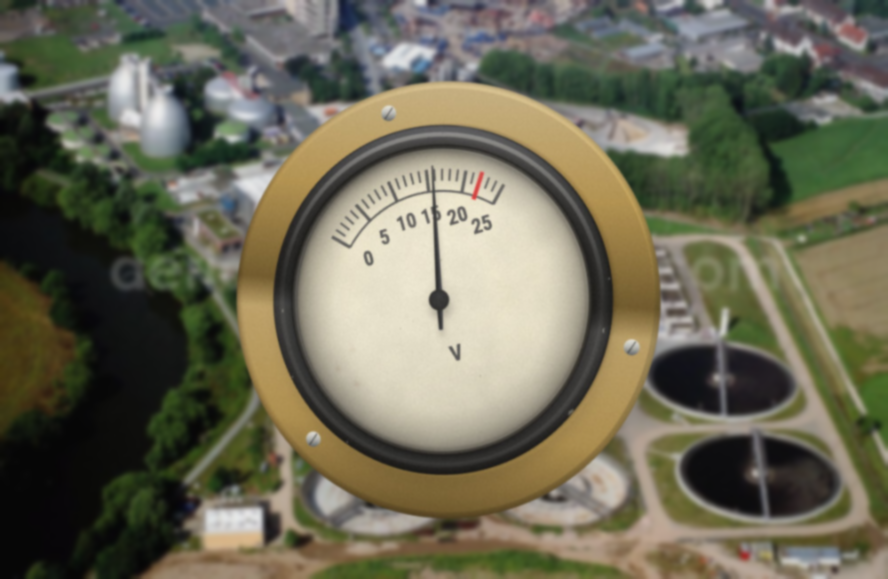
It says 16 V
